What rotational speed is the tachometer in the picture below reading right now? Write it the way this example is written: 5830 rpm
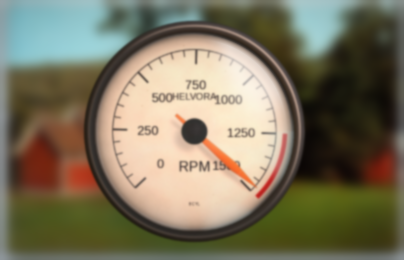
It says 1475 rpm
